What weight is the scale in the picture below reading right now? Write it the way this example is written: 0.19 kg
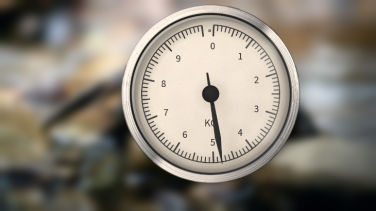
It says 4.8 kg
